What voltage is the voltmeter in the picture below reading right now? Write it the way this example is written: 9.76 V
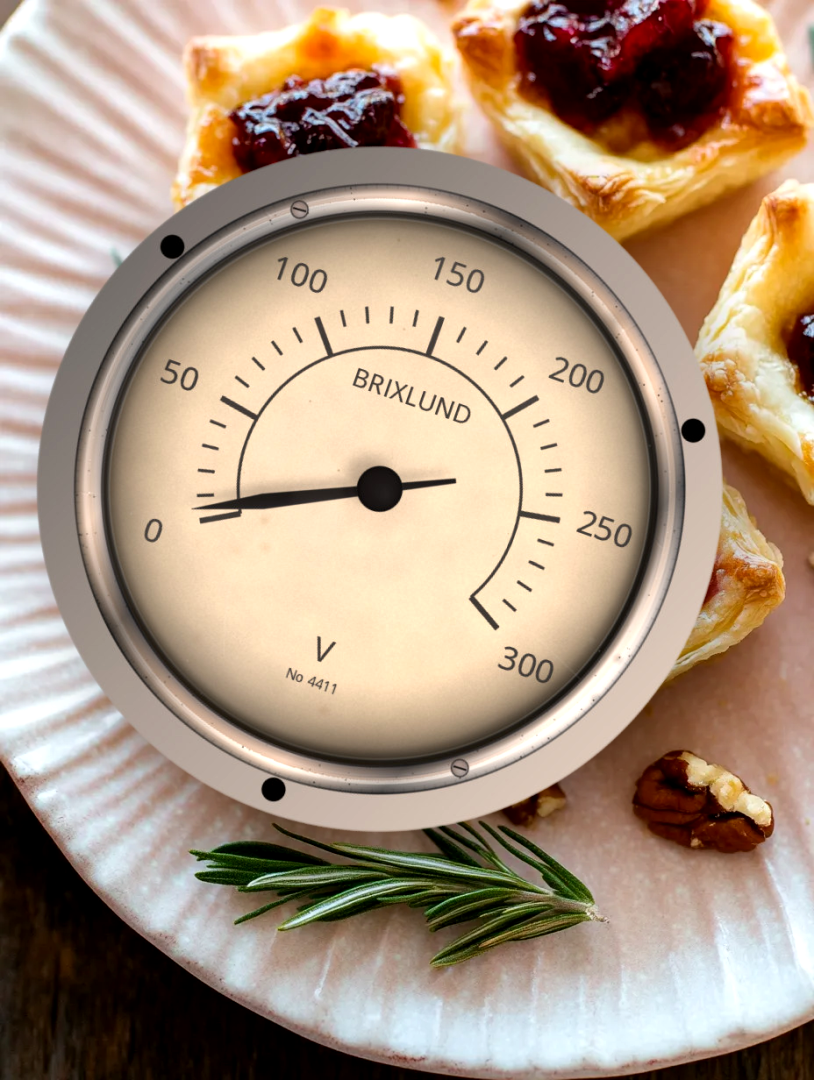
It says 5 V
